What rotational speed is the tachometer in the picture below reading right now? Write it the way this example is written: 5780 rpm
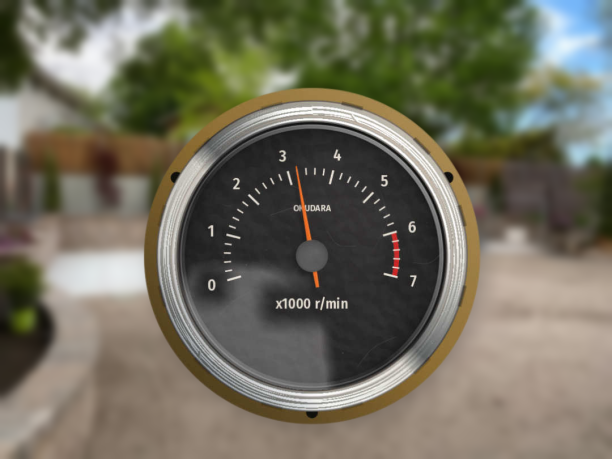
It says 3200 rpm
